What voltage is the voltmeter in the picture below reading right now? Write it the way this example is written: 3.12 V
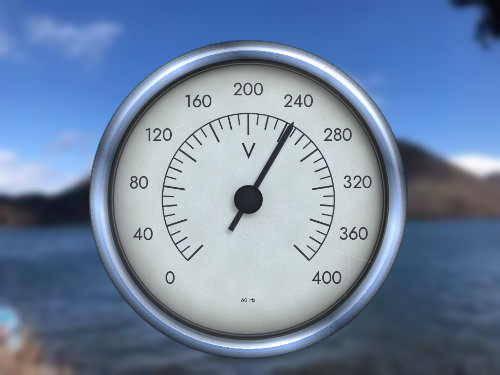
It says 245 V
